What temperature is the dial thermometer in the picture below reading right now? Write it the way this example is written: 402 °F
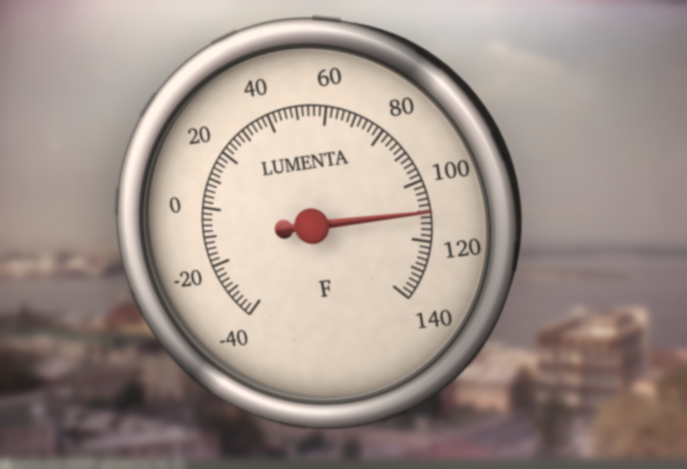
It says 110 °F
